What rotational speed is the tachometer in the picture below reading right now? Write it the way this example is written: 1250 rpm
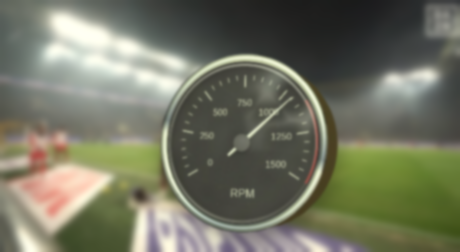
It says 1050 rpm
